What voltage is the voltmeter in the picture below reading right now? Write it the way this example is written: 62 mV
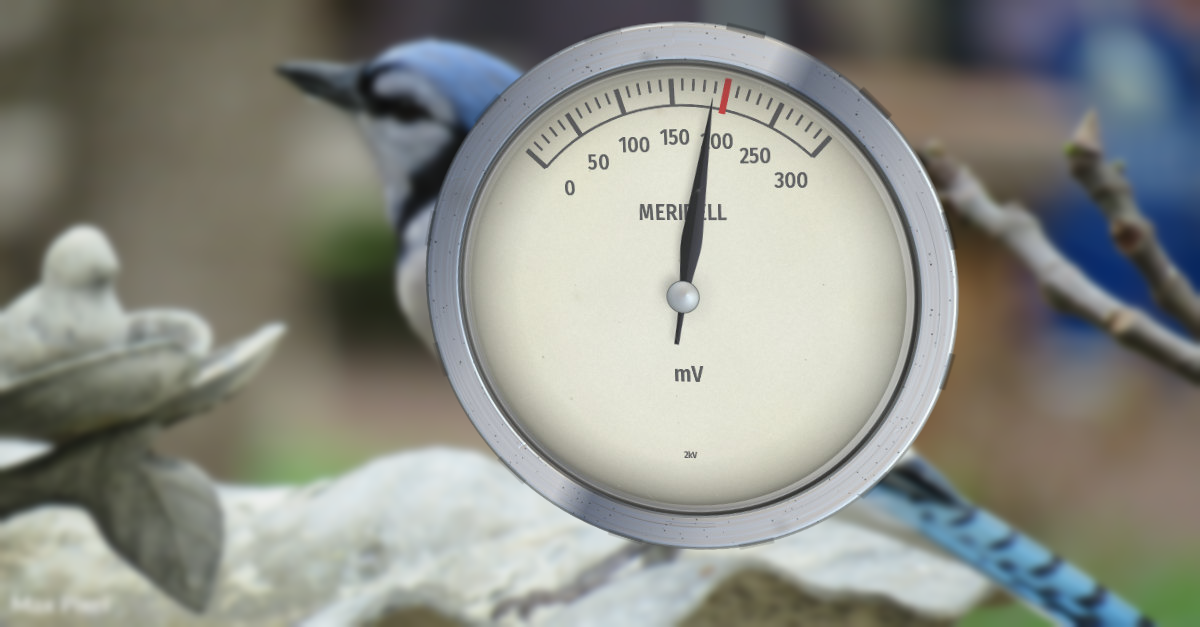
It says 190 mV
